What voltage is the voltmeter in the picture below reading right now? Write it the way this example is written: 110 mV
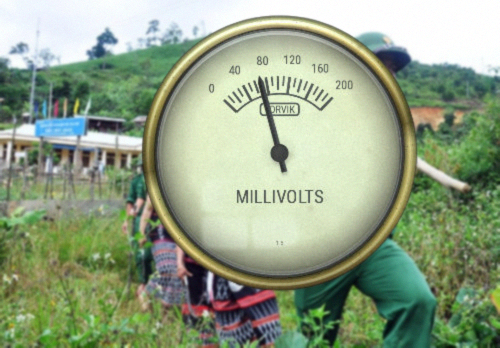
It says 70 mV
